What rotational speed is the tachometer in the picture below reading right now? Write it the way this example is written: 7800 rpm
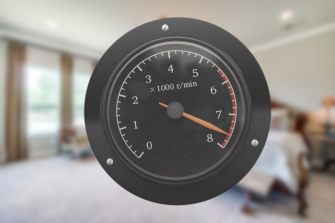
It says 7600 rpm
